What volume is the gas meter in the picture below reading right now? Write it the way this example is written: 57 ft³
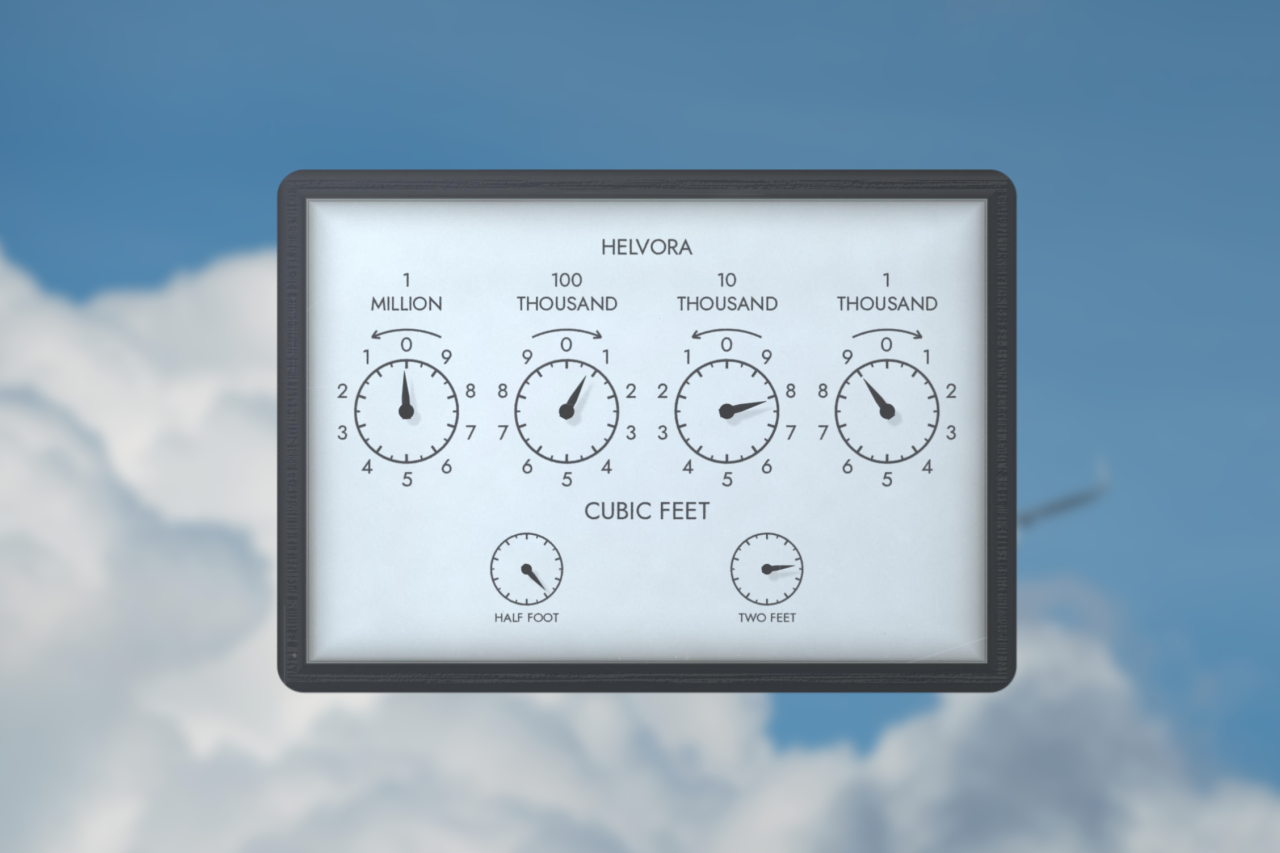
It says 7900 ft³
